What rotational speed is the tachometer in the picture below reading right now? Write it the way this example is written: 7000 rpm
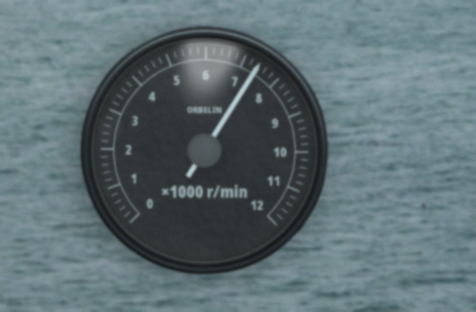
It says 7400 rpm
